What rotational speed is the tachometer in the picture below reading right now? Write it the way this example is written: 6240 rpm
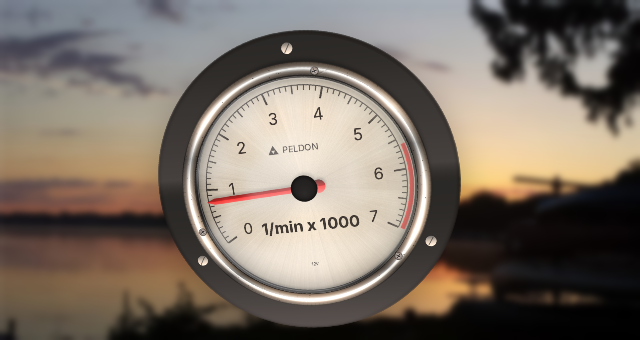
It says 800 rpm
